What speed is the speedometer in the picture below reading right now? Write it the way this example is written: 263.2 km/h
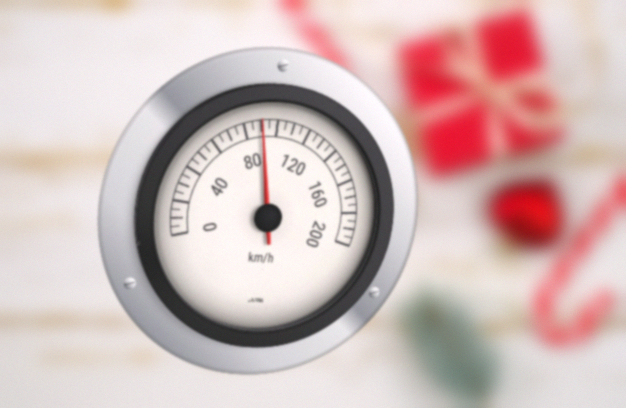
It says 90 km/h
